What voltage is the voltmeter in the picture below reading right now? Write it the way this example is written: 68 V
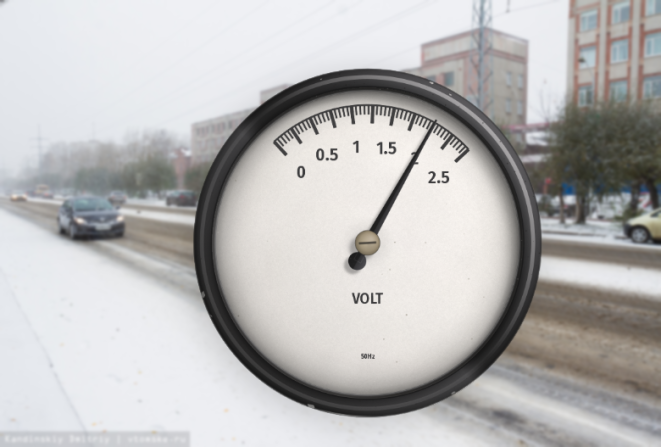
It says 2 V
